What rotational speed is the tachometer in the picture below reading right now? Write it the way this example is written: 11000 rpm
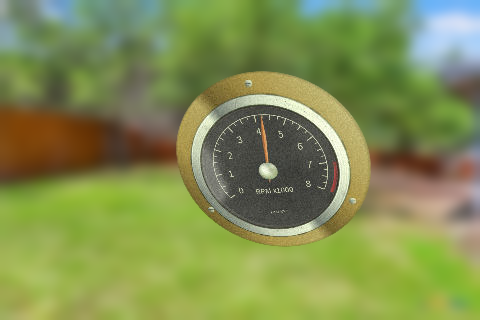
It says 4250 rpm
